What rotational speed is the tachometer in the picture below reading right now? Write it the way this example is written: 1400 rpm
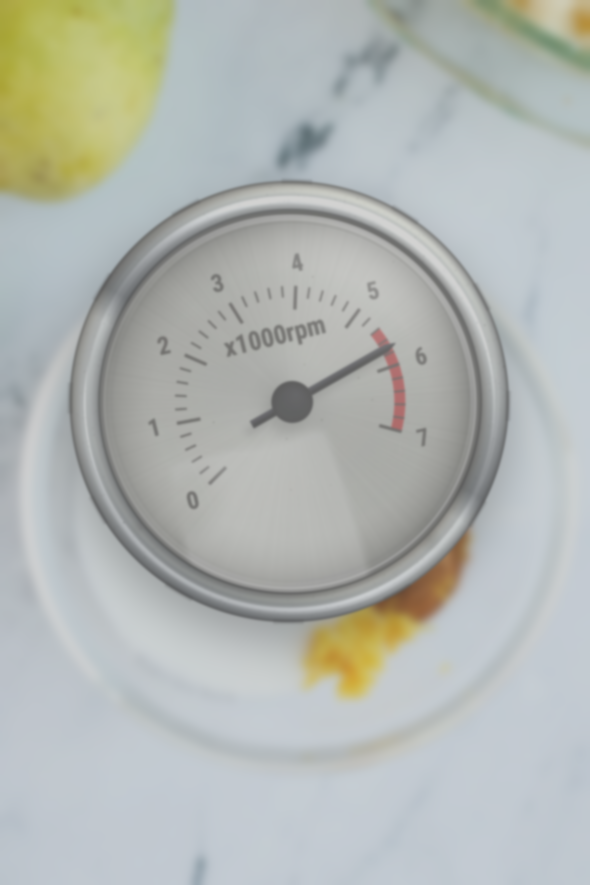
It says 5700 rpm
